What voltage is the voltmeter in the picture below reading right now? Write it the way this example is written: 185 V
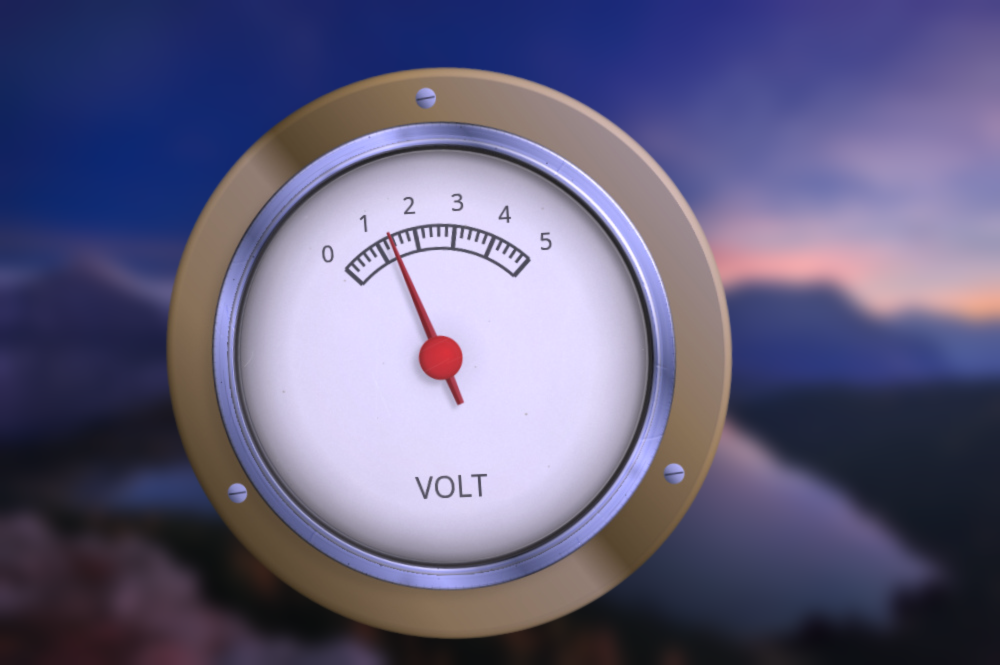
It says 1.4 V
